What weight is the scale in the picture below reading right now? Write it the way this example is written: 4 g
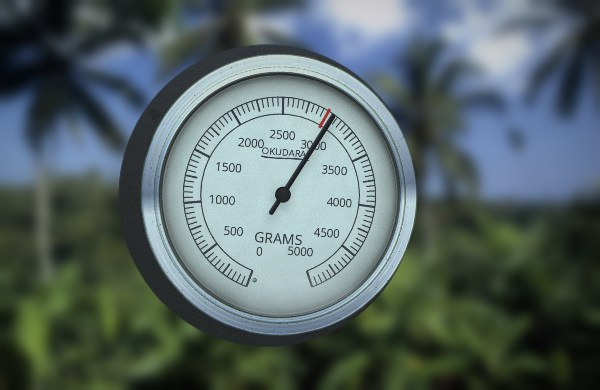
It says 3000 g
